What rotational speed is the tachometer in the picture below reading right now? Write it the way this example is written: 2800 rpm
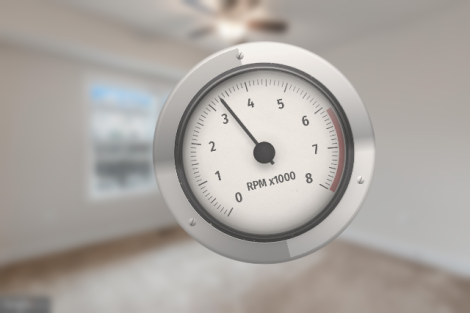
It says 3300 rpm
